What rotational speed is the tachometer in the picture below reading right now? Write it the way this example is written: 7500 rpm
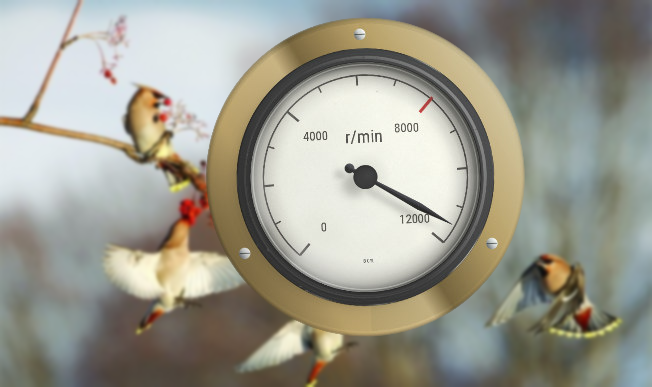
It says 11500 rpm
